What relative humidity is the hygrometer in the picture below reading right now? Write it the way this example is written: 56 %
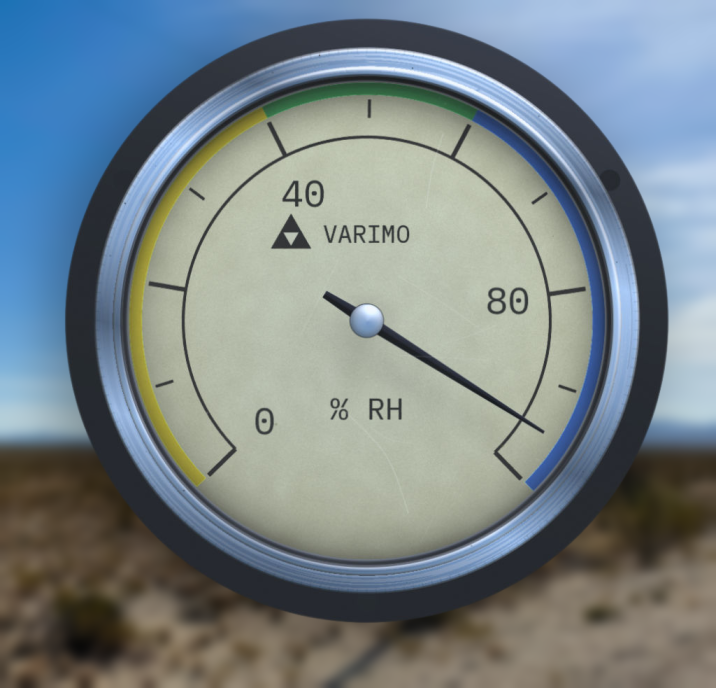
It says 95 %
